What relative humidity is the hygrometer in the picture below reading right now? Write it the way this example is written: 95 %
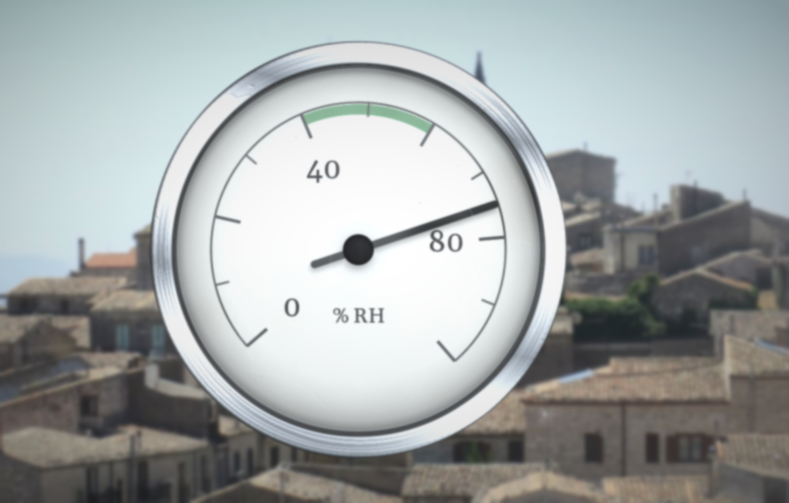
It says 75 %
